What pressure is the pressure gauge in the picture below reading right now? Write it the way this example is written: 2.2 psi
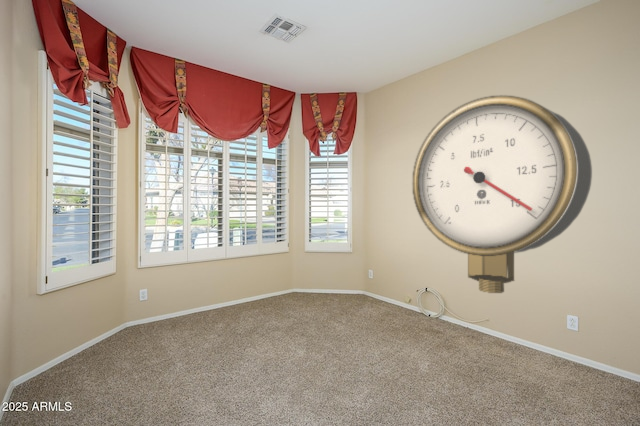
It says 14.75 psi
